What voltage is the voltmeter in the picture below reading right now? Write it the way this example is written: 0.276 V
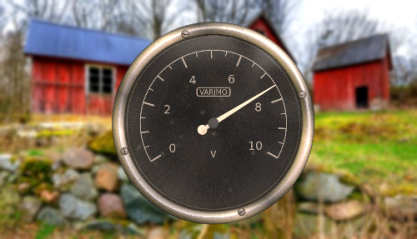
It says 7.5 V
